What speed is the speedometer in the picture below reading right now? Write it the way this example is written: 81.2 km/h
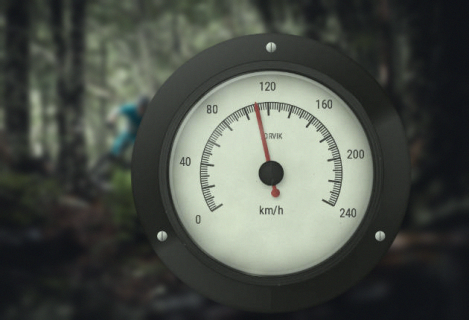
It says 110 km/h
